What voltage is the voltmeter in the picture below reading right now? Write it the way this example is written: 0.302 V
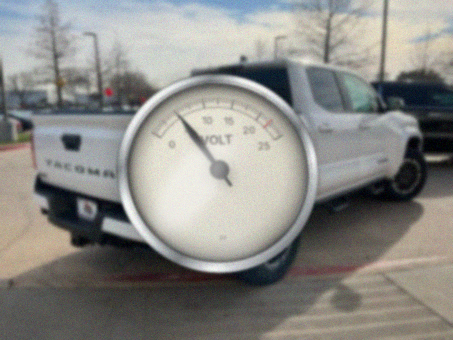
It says 5 V
